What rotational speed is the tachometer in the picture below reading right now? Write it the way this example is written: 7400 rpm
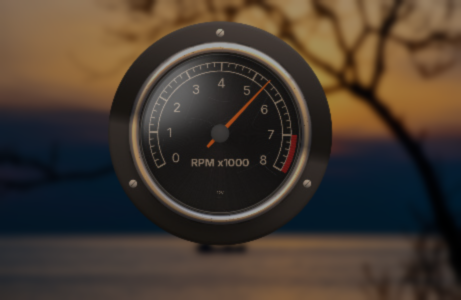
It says 5400 rpm
